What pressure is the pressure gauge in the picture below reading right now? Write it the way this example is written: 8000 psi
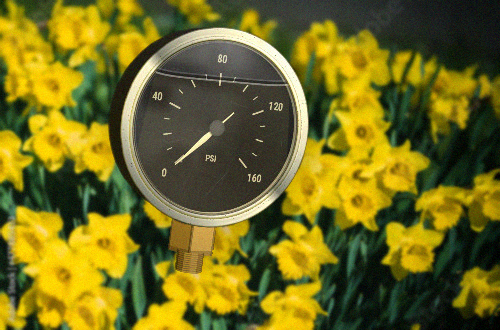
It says 0 psi
